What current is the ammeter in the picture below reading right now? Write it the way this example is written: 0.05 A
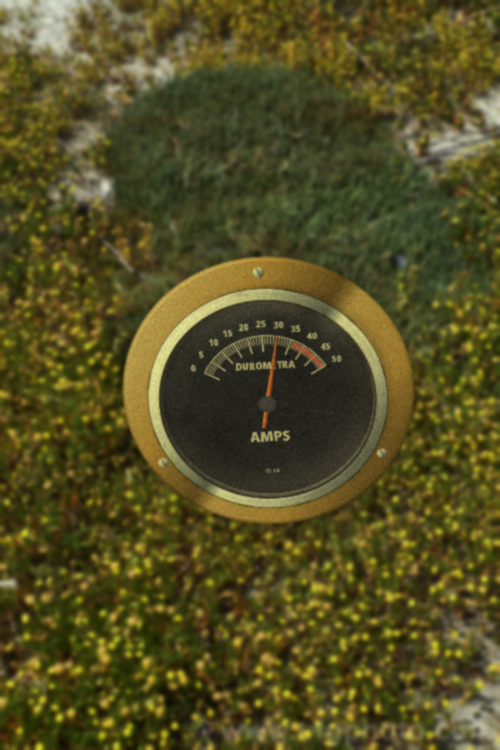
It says 30 A
